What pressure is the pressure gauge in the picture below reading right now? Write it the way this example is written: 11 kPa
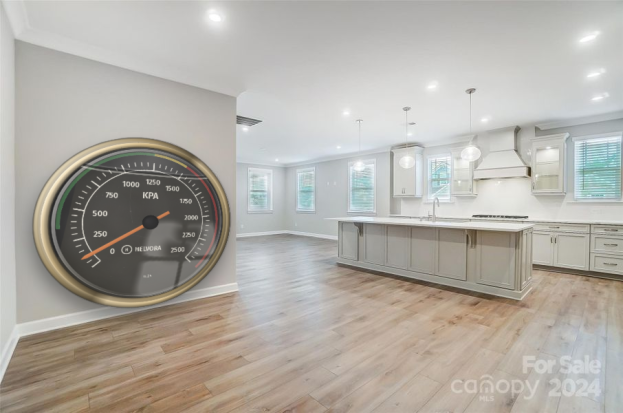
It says 100 kPa
